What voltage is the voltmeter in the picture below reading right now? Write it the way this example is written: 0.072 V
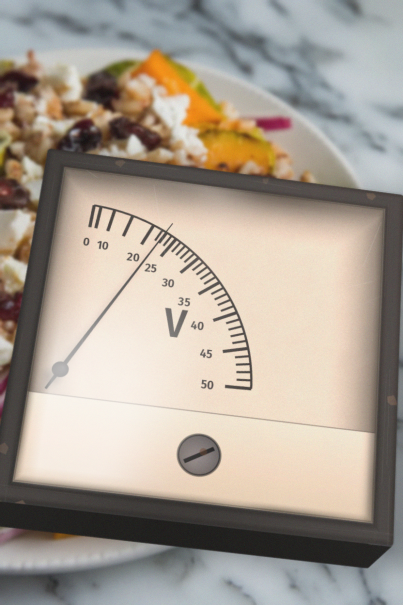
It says 23 V
